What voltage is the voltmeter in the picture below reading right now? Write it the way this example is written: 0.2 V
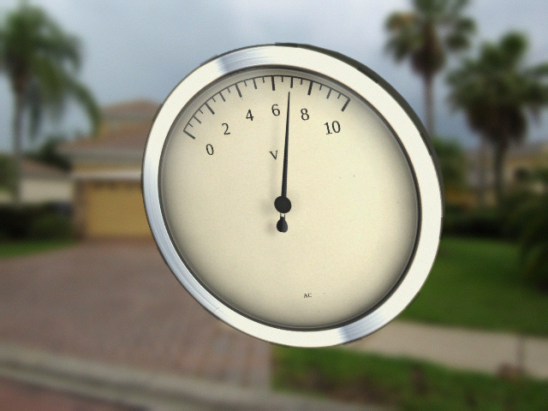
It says 7 V
